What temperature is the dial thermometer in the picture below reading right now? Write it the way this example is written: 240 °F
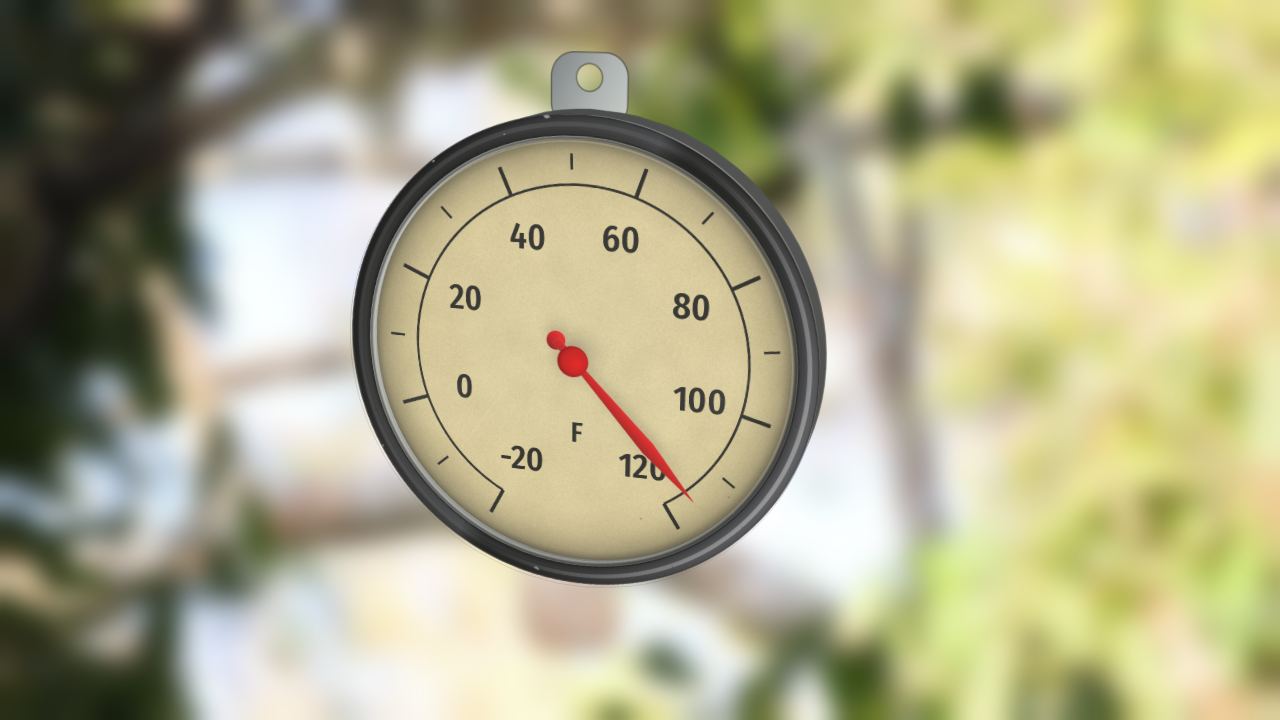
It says 115 °F
